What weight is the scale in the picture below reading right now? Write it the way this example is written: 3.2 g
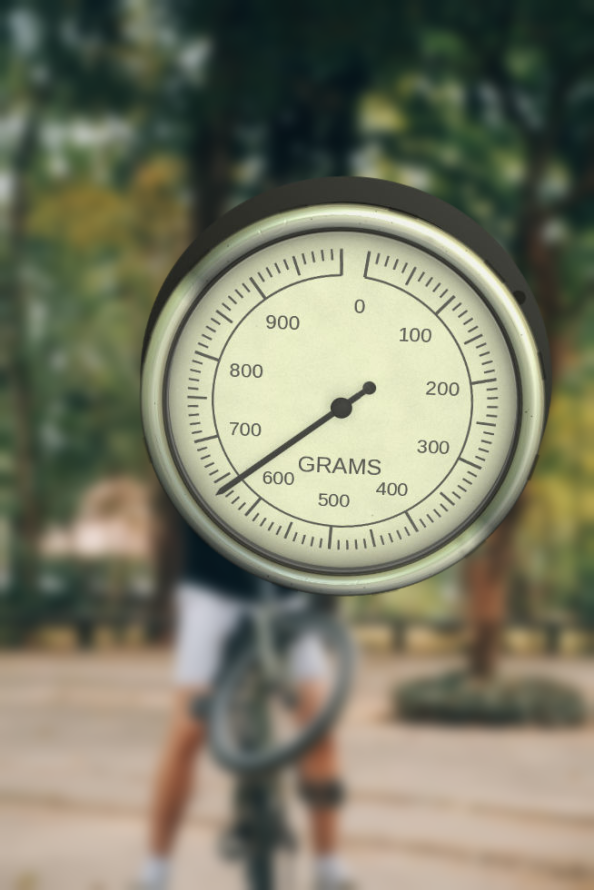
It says 640 g
